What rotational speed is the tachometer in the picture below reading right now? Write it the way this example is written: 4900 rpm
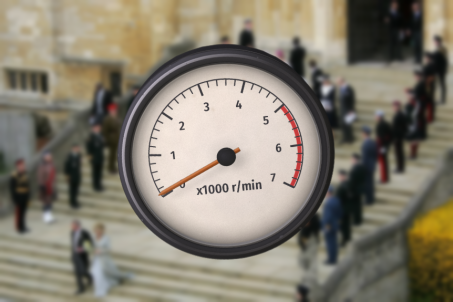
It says 100 rpm
